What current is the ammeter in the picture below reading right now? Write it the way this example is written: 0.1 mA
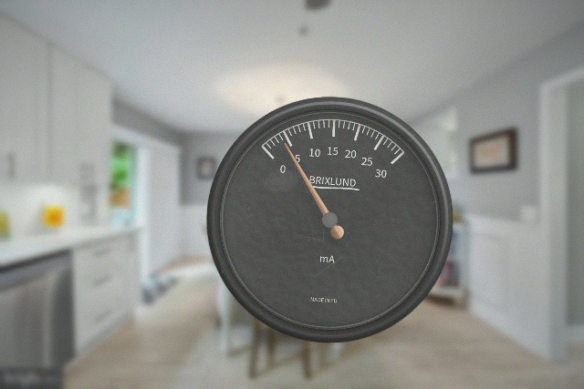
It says 4 mA
